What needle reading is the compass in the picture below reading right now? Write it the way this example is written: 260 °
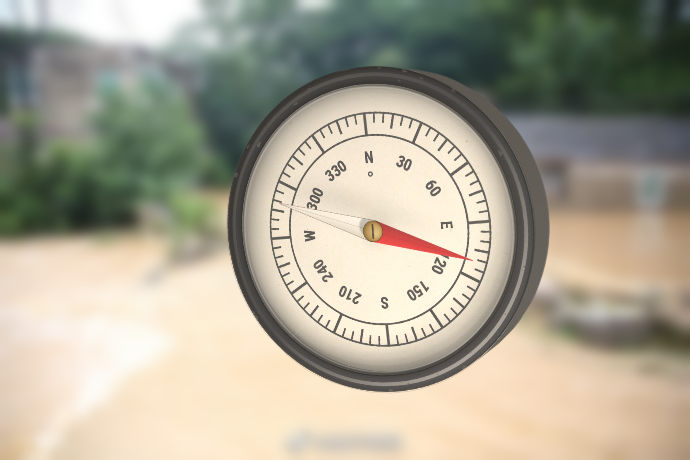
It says 110 °
